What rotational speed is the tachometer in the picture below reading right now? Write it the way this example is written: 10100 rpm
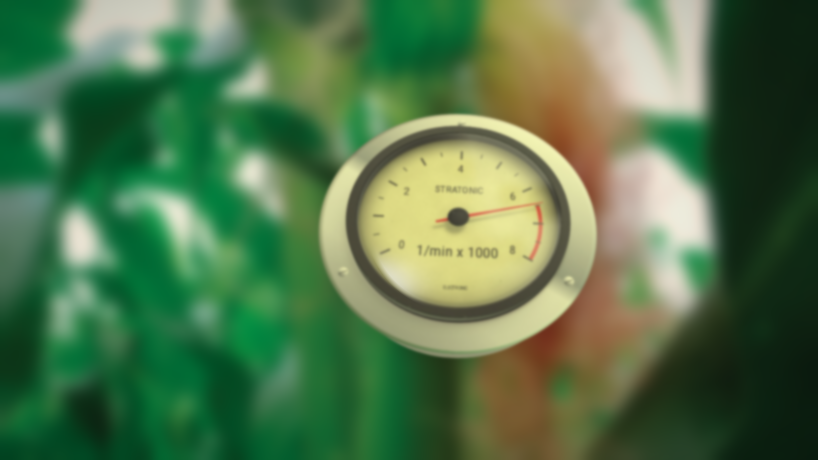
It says 6500 rpm
